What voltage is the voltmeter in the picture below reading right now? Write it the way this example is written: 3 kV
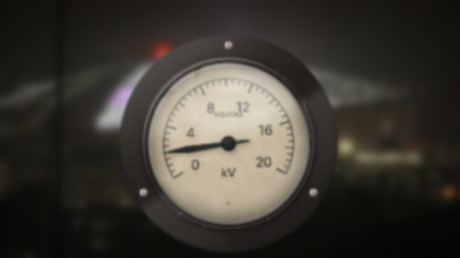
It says 2 kV
